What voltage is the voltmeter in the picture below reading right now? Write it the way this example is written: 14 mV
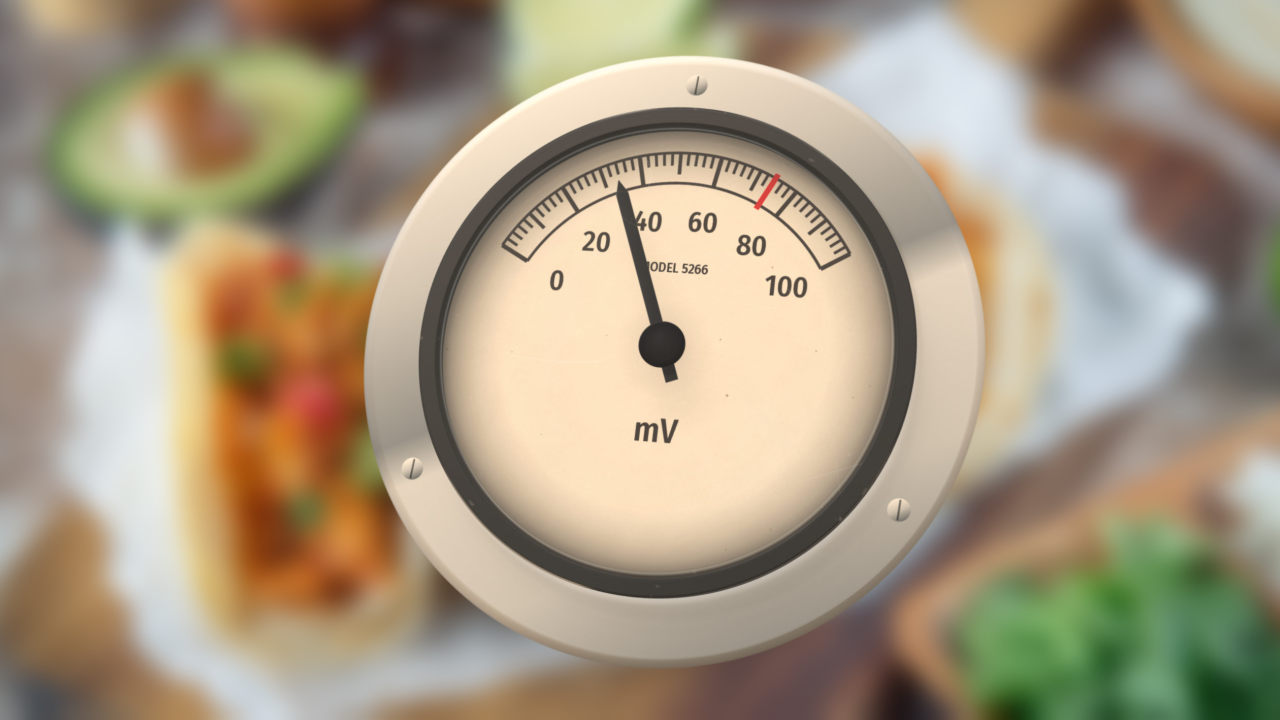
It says 34 mV
